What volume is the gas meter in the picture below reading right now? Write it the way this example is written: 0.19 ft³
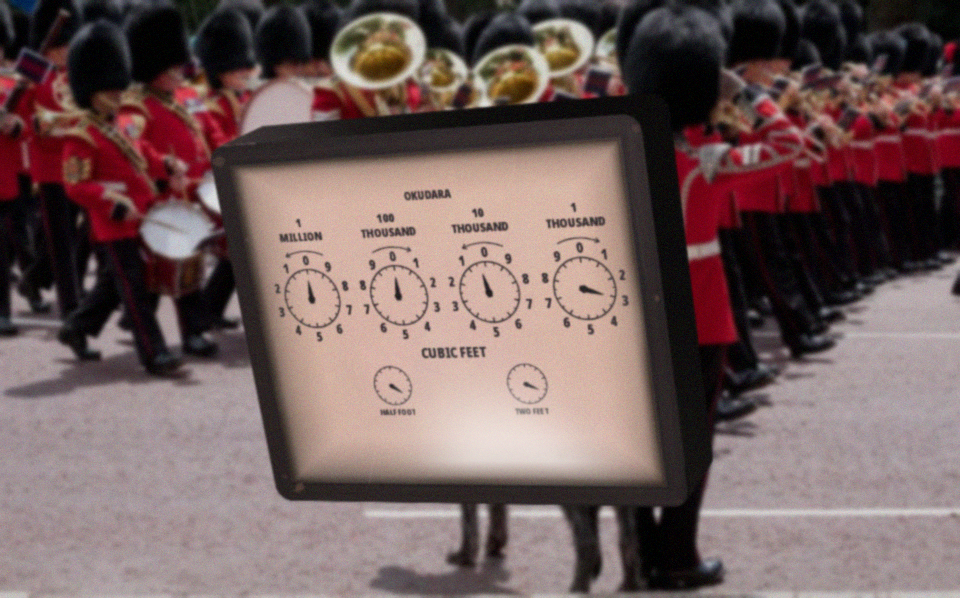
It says 300 ft³
